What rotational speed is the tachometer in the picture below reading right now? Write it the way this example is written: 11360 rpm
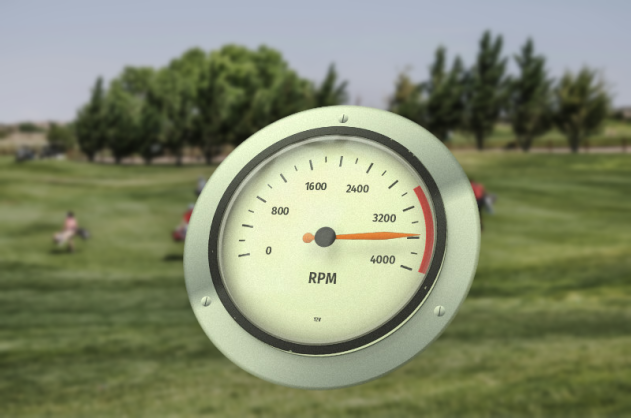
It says 3600 rpm
